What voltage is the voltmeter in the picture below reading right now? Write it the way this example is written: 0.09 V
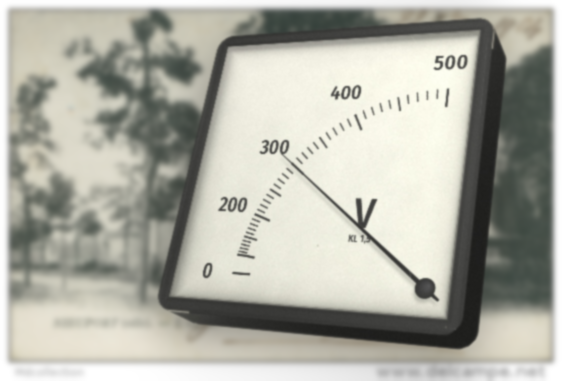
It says 300 V
